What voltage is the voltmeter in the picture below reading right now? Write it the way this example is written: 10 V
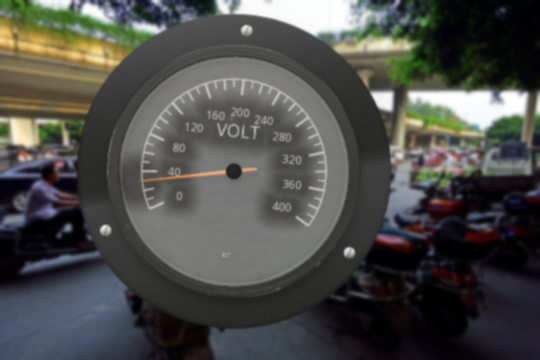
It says 30 V
